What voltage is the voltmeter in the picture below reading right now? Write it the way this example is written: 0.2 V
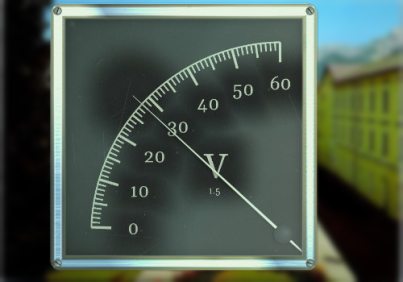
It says 28 V
